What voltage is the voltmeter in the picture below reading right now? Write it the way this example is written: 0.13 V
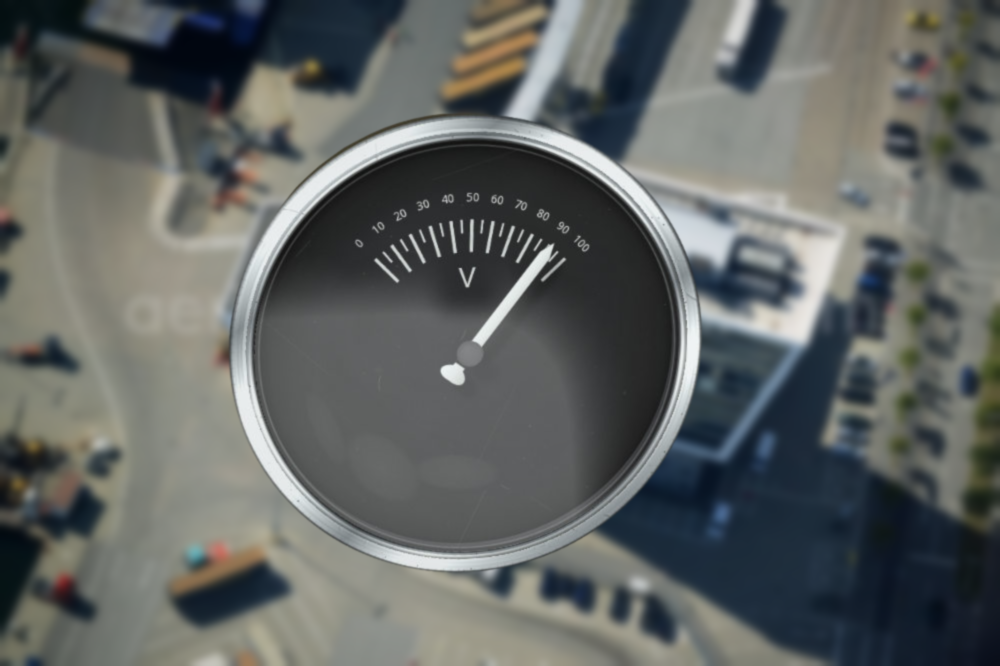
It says 90 V
